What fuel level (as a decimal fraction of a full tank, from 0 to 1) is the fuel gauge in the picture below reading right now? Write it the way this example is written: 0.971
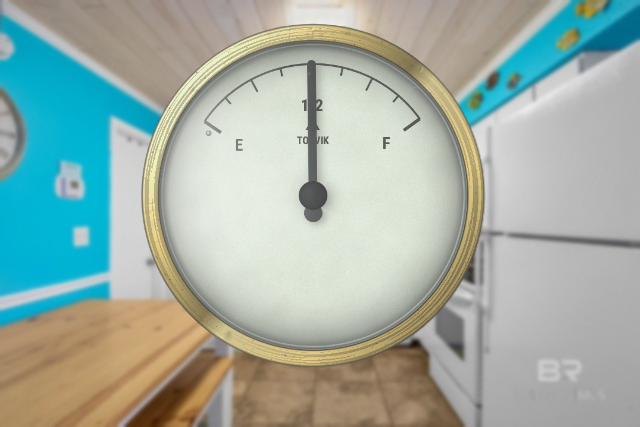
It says 0.5
